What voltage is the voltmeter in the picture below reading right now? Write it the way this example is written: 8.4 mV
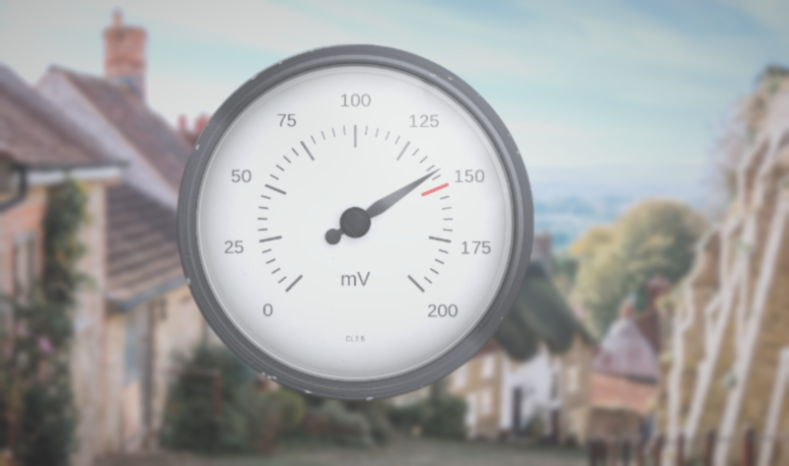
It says 142.5 mV
